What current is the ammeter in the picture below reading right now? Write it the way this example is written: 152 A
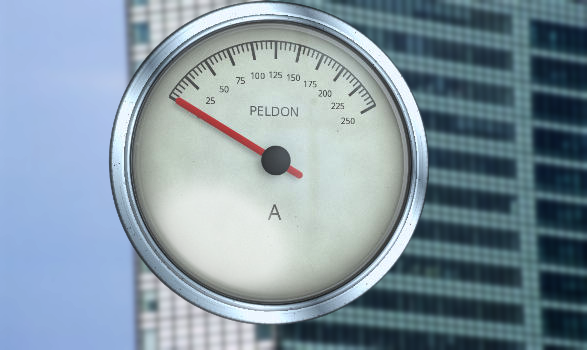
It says 0 A
